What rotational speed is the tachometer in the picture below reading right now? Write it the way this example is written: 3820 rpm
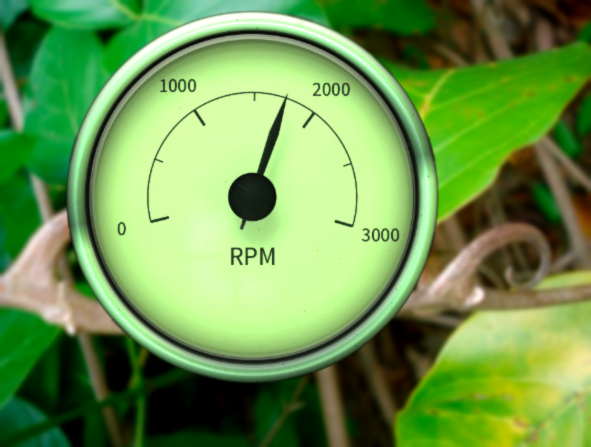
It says 1750 rpm
